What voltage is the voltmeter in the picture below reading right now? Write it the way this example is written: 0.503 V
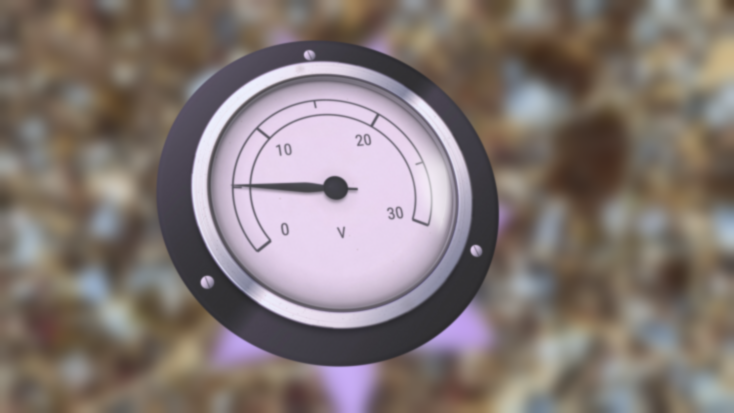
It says 5 V
